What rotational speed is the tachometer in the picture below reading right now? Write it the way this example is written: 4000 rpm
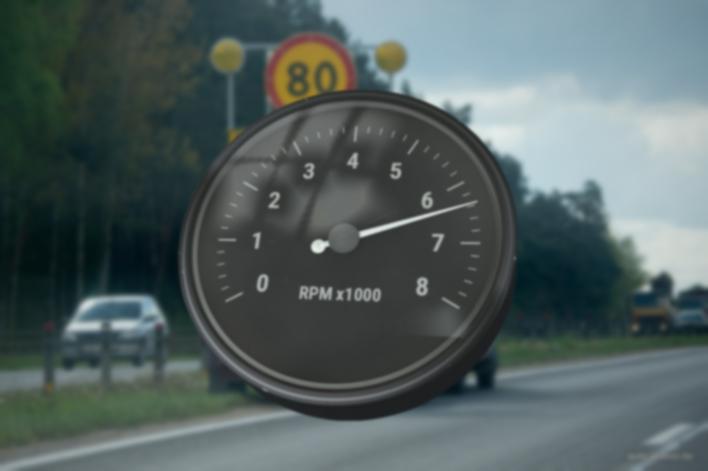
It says 6400 rpm
